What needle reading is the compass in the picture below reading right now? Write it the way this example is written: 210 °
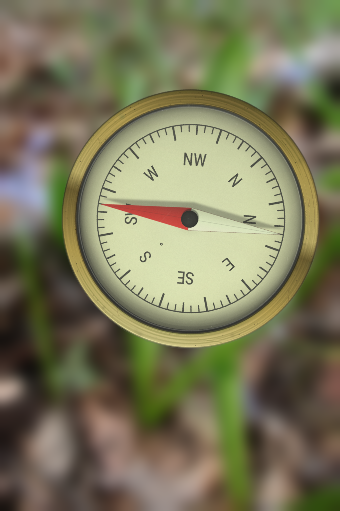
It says 230 °
